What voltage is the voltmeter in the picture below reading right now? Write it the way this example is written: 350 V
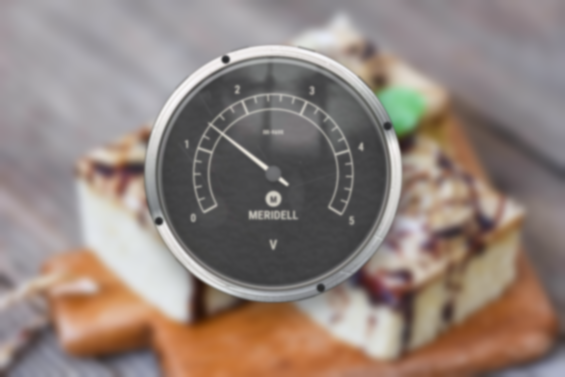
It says 1.4 V
